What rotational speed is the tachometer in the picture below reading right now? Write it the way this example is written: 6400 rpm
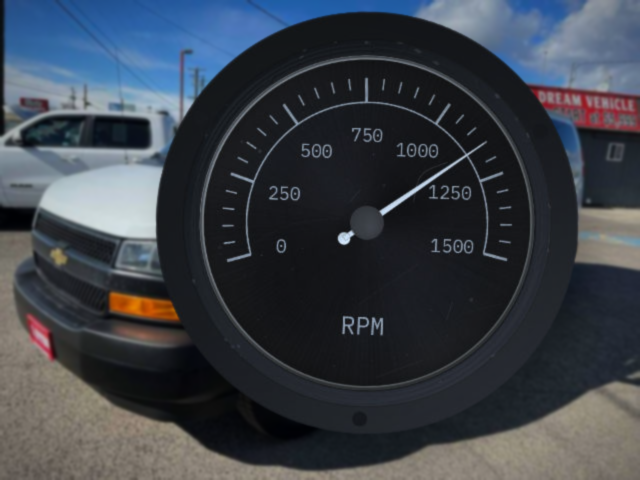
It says 1150 rpm
